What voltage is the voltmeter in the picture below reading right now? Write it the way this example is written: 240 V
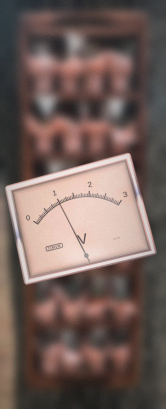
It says 1 V
